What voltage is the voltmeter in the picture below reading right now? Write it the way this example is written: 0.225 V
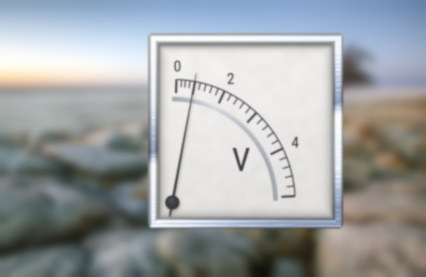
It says 1 V
